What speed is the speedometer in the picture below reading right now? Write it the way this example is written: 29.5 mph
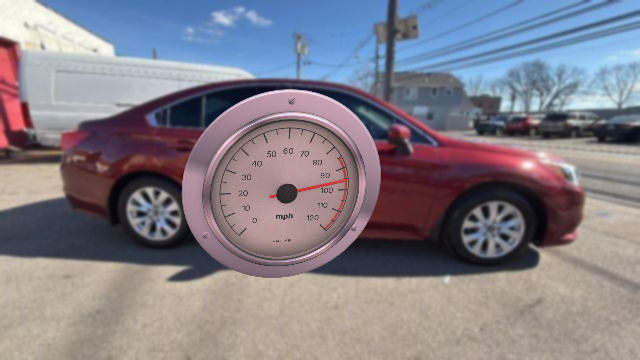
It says 95 mph
